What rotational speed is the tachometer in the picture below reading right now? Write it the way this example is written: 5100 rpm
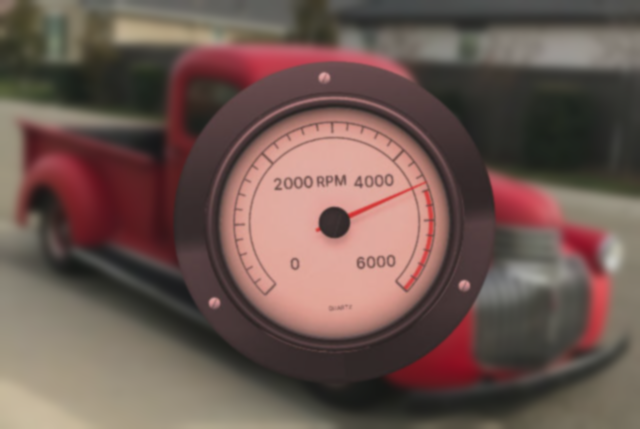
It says 4500 rpm
